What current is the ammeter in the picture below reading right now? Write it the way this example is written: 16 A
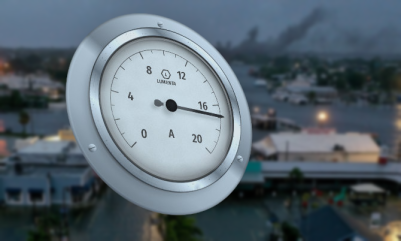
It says 17 A
